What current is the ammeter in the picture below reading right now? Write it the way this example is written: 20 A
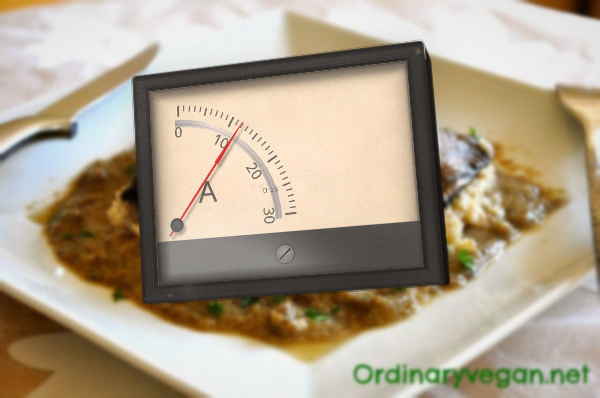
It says 12 A
